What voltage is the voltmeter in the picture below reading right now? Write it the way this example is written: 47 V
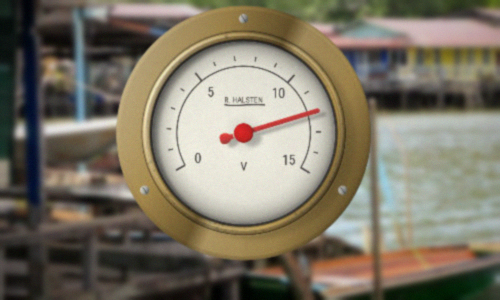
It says 12 V
